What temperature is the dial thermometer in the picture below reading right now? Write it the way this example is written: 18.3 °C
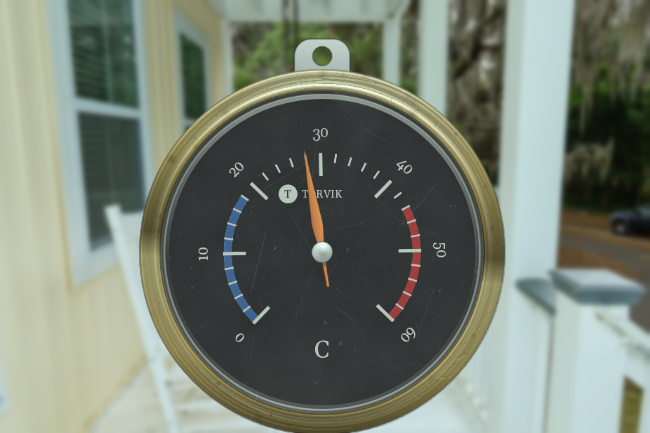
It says 28 °C
